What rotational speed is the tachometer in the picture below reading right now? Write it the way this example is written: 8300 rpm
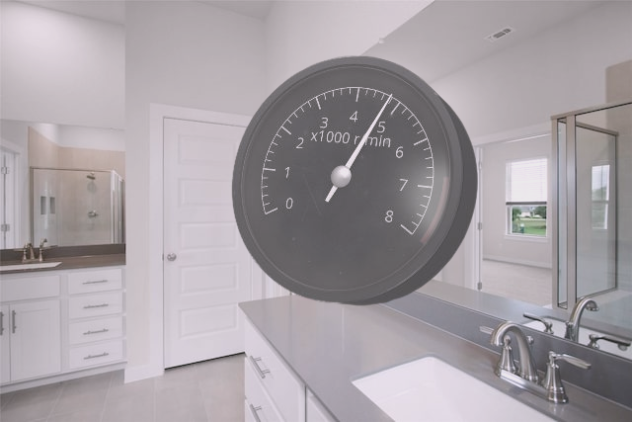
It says 4800 rpm
